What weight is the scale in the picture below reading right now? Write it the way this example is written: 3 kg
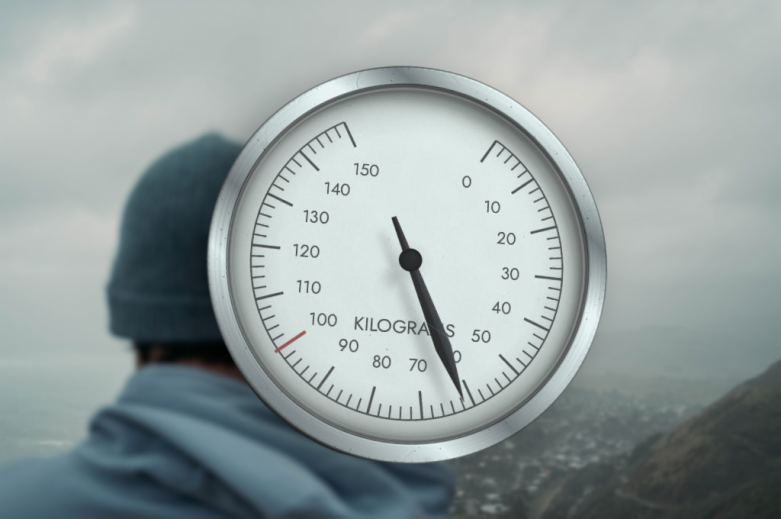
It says 62 kg
